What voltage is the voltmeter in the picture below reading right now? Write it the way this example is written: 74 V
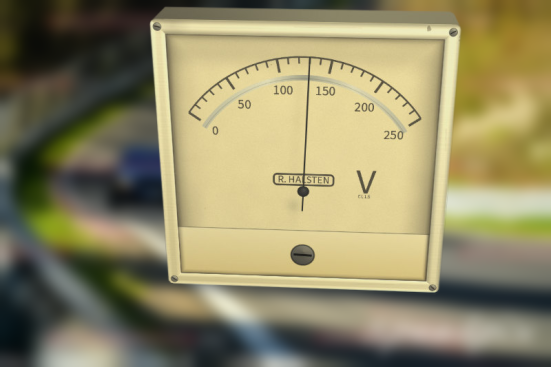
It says 130 V
